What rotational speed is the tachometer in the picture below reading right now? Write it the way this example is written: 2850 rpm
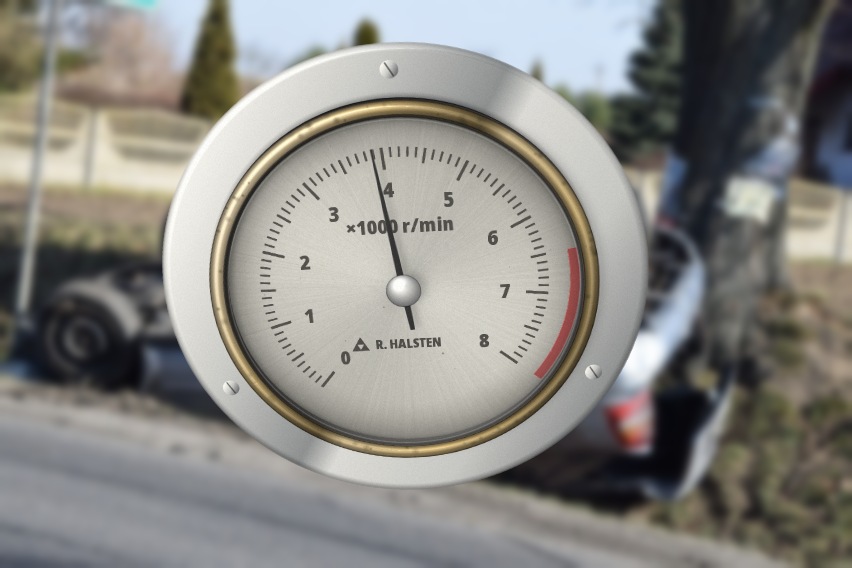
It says 3900 rpm
